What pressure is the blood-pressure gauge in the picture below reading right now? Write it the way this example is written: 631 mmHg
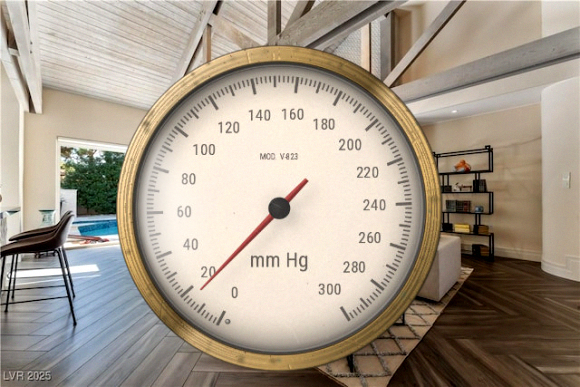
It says 16 mmHg
